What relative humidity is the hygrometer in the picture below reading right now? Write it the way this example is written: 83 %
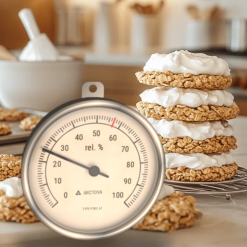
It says 25 %
